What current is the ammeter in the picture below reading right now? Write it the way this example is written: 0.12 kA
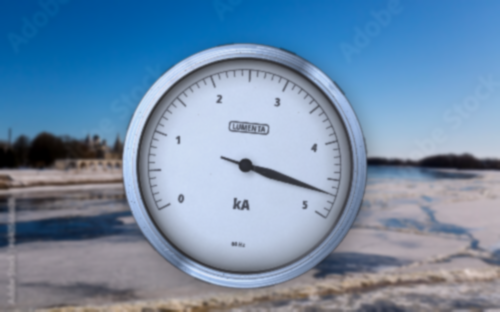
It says 4.7 kA
